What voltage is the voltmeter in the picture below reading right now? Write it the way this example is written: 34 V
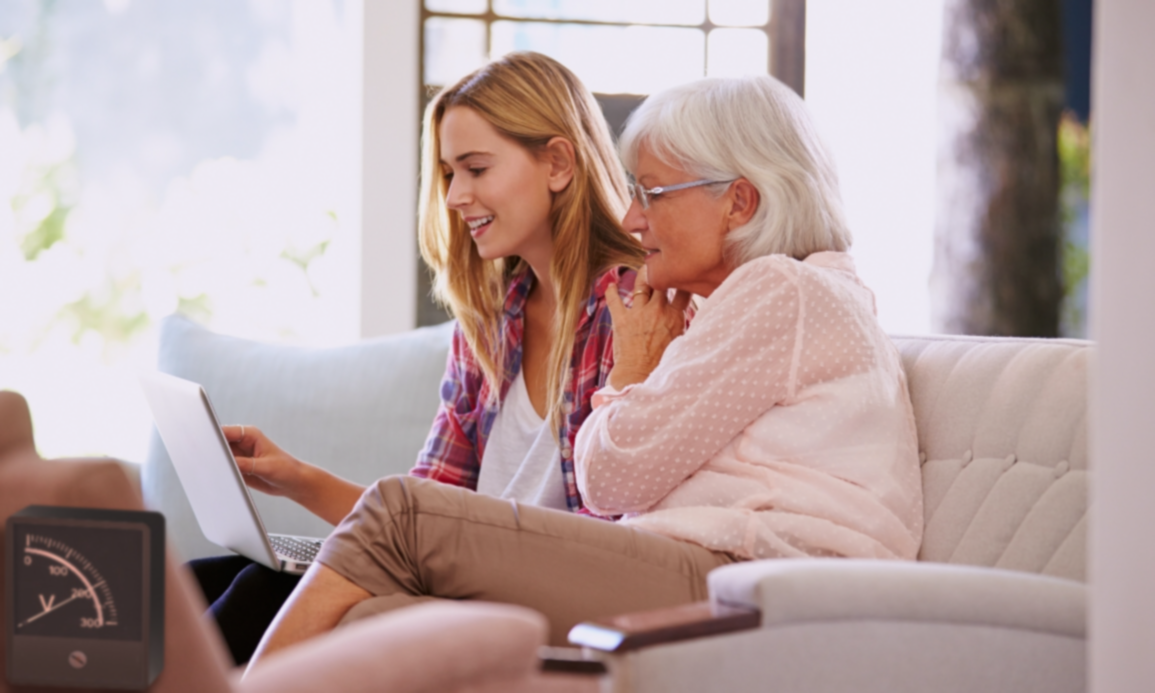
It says 200 V
